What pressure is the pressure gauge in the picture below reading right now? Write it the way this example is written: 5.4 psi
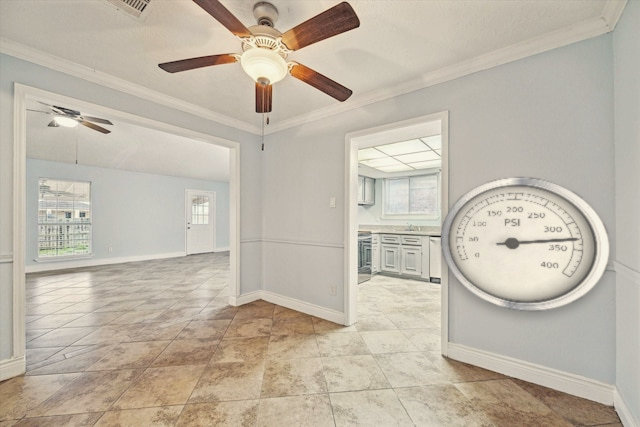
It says 330 psi
